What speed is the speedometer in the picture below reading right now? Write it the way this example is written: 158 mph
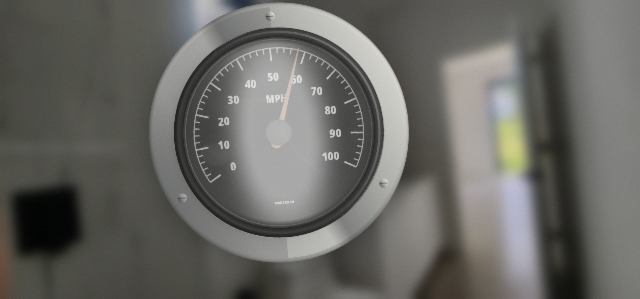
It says 58 mph
